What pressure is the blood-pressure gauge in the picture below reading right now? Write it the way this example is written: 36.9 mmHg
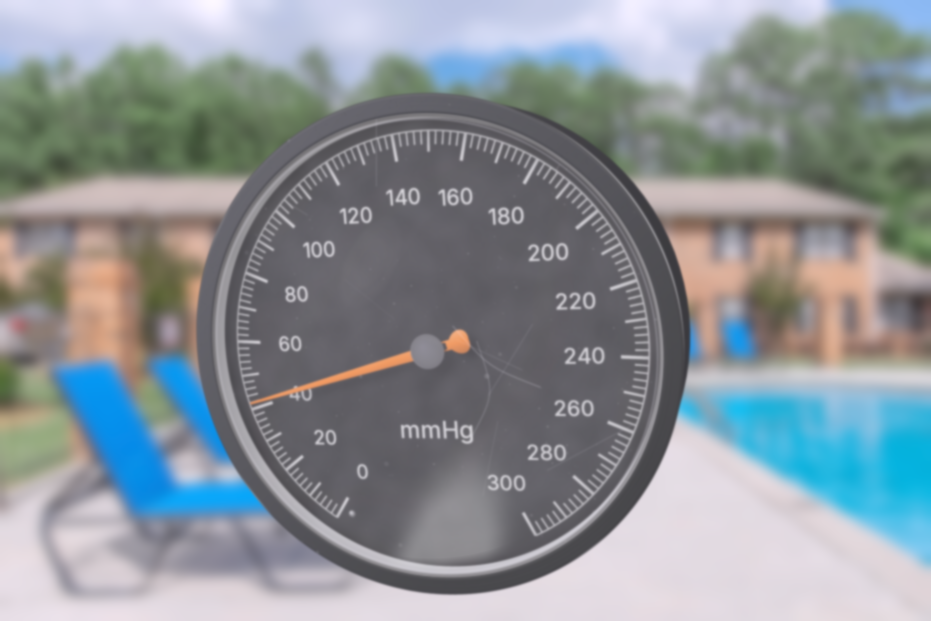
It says 42 mmHg
